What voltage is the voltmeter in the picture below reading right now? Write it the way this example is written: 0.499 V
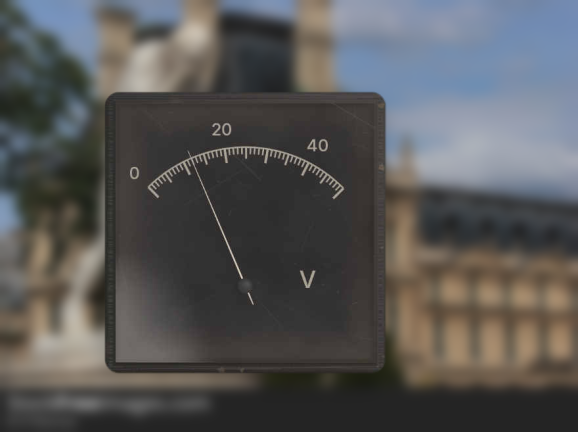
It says 12 V
